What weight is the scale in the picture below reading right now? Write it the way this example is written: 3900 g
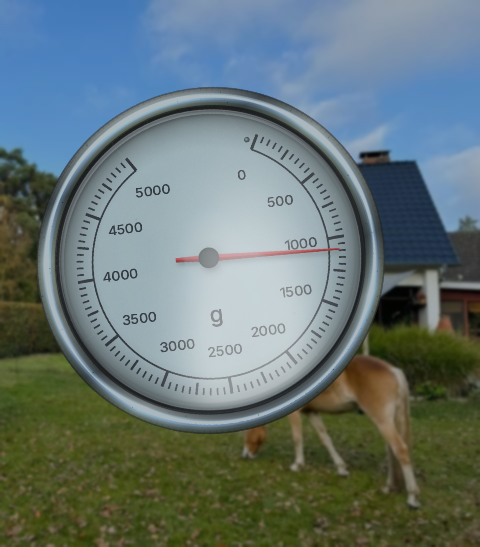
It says 1100 g
